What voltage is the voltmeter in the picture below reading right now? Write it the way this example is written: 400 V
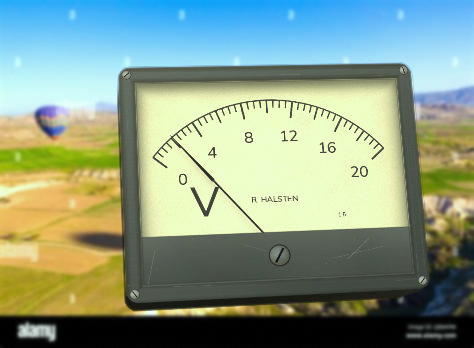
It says 2 V
